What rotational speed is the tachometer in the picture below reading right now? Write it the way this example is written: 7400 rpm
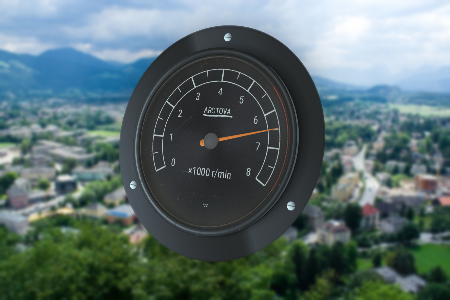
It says 6500 rpm
